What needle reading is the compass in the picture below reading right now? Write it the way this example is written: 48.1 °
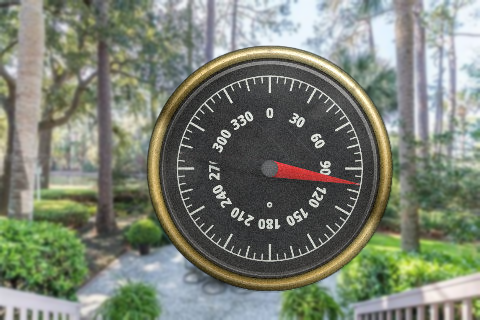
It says 100 °
